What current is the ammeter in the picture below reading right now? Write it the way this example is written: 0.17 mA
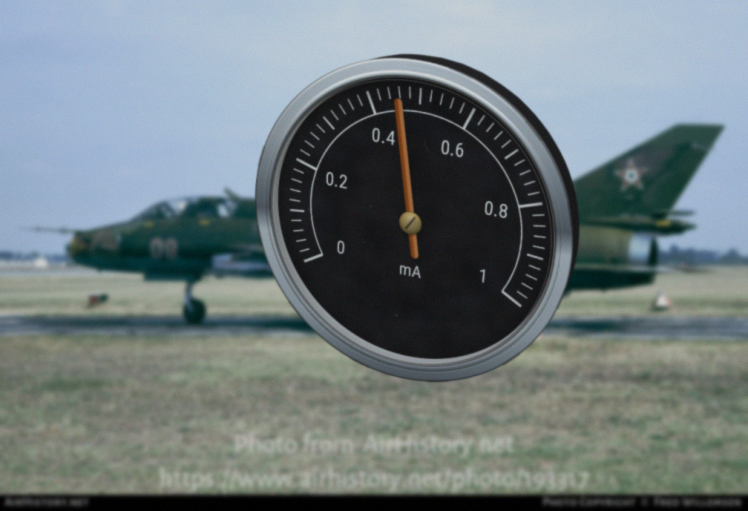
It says 0.46 mA
